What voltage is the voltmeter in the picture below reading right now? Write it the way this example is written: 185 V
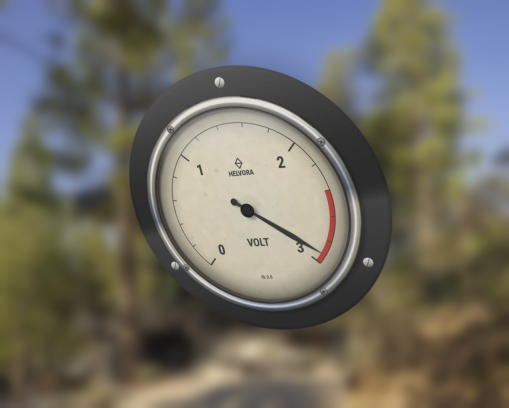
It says 2.9 V
